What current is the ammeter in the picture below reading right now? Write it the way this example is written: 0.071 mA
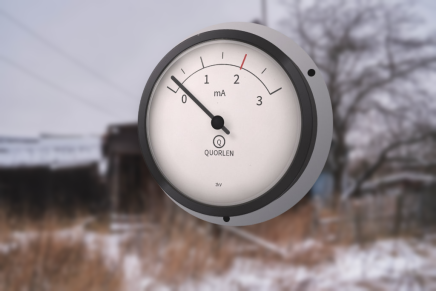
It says 0.25 mA
